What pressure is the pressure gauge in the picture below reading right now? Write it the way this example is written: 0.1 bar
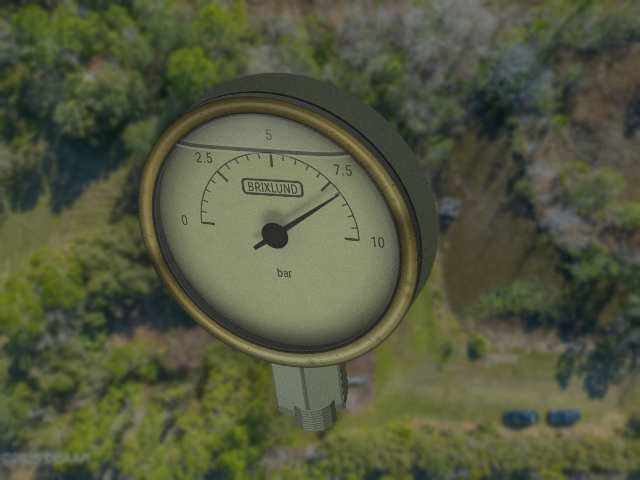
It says 8 bar
